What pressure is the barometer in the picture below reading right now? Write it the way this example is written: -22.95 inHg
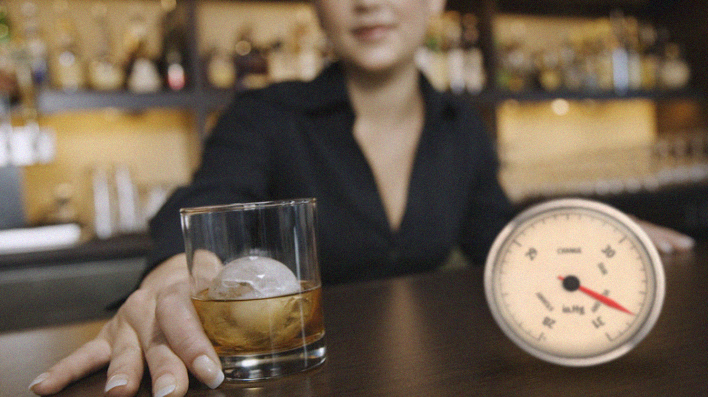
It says 30.7 inHg
